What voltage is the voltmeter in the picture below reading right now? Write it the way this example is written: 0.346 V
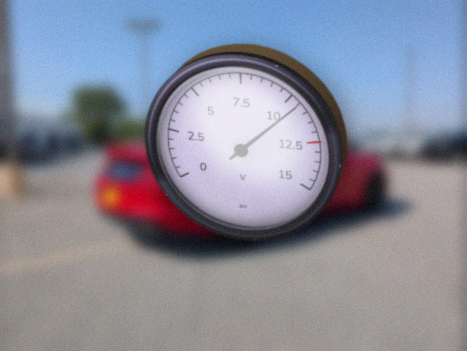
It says 10.5 V
